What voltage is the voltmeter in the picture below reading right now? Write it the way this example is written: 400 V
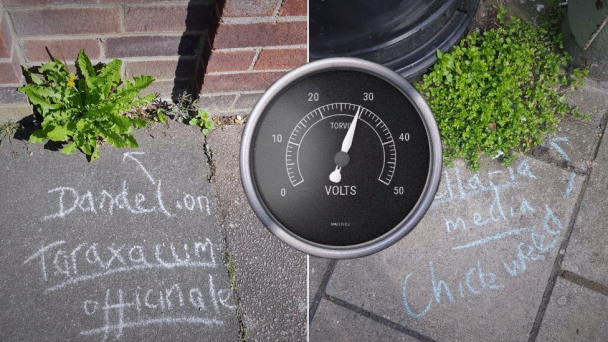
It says 29 V
